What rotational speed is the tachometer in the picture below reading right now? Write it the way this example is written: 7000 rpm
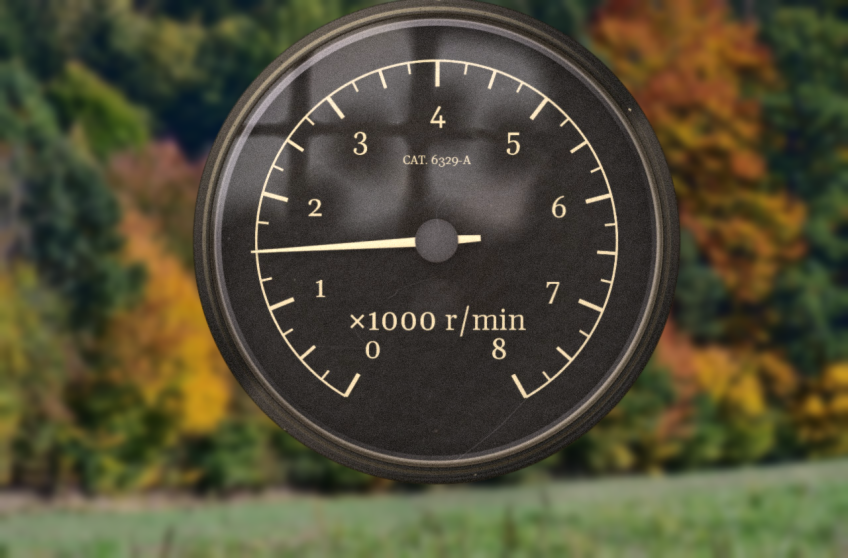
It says 1500 rpm
